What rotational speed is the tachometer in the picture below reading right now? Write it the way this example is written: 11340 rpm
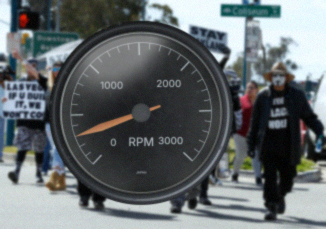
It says 300 rpm
